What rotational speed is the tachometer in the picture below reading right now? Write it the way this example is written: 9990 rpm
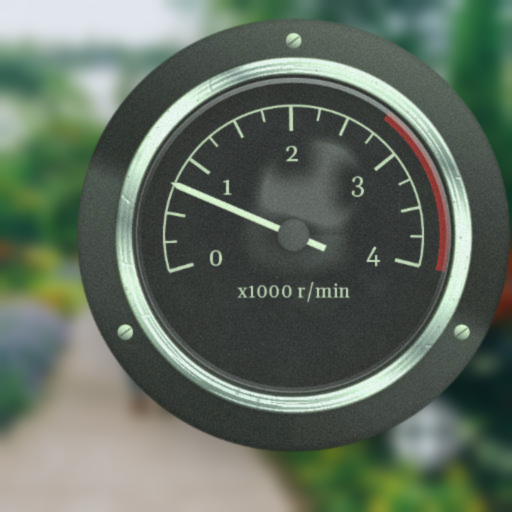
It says 750 rpm
